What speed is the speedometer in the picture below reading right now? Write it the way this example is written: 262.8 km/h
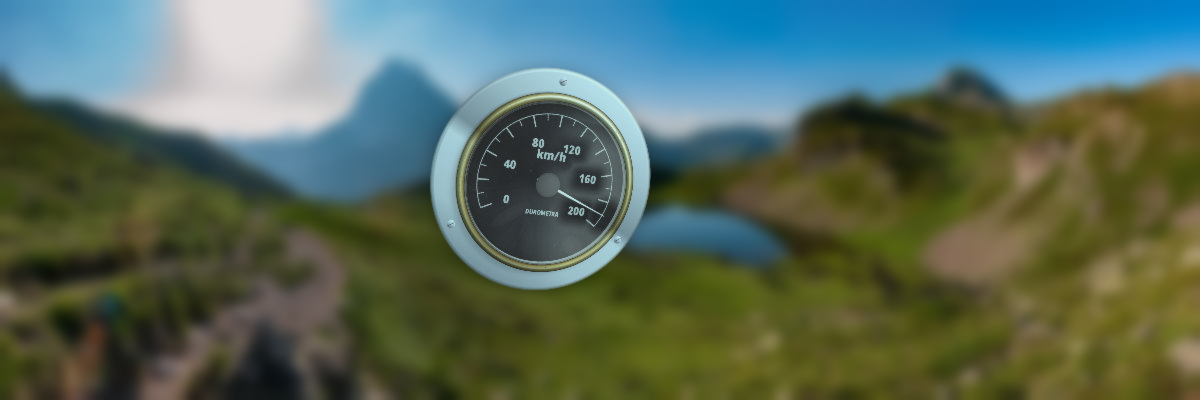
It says 190 km/h
